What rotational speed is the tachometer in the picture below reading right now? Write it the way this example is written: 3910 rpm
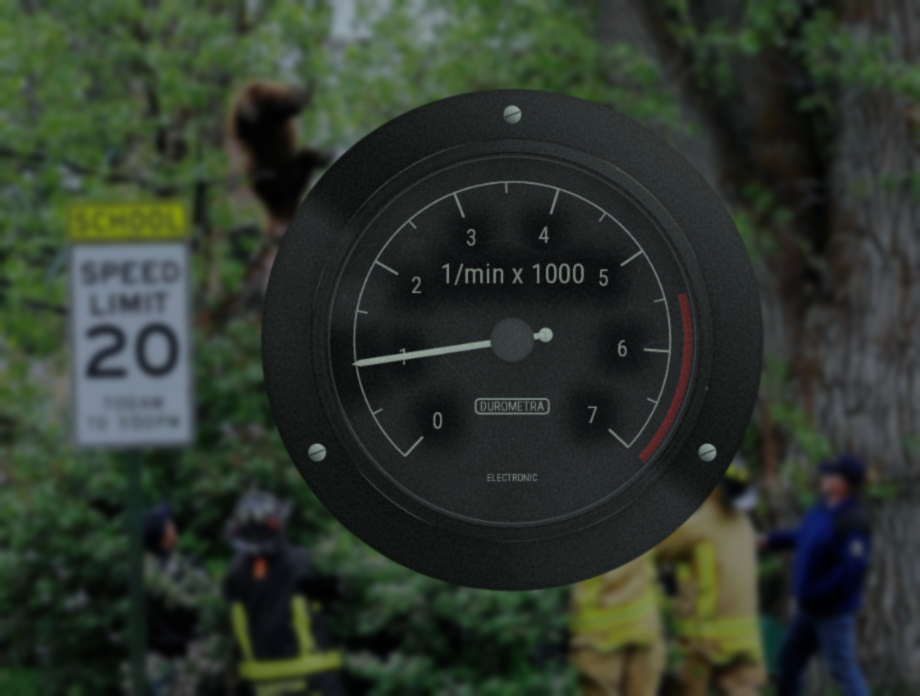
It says 1000 rpm
